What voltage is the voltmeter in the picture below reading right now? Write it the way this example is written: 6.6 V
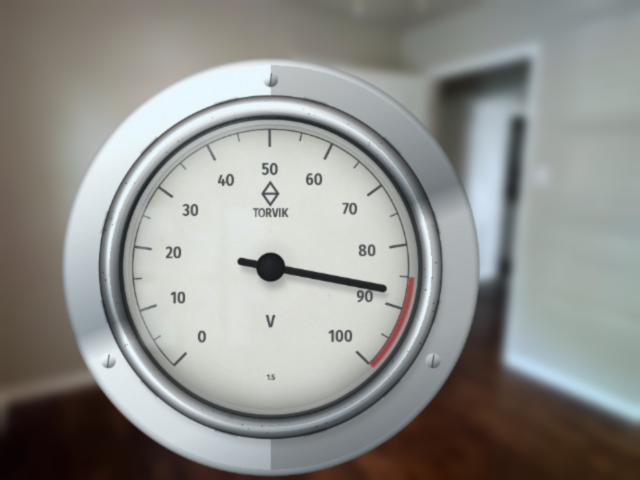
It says 87.5 V
